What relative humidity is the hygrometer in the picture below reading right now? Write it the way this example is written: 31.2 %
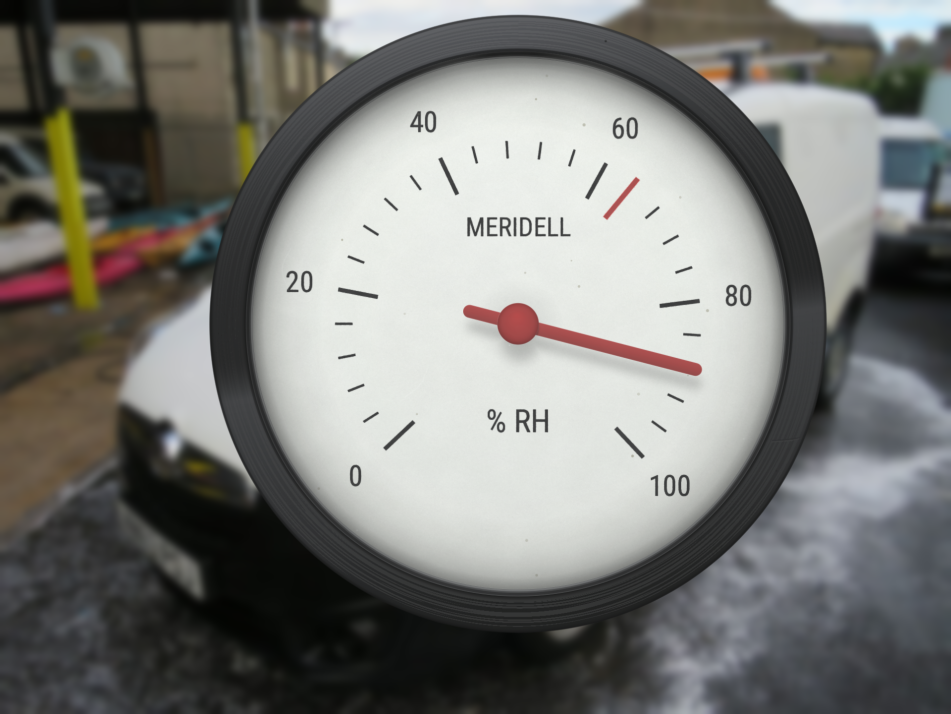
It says 88 %
